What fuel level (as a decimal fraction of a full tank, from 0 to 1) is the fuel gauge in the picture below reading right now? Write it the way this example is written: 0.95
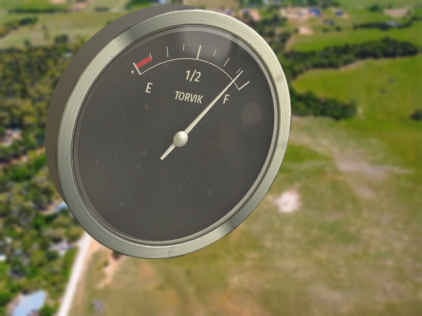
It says 0.875
